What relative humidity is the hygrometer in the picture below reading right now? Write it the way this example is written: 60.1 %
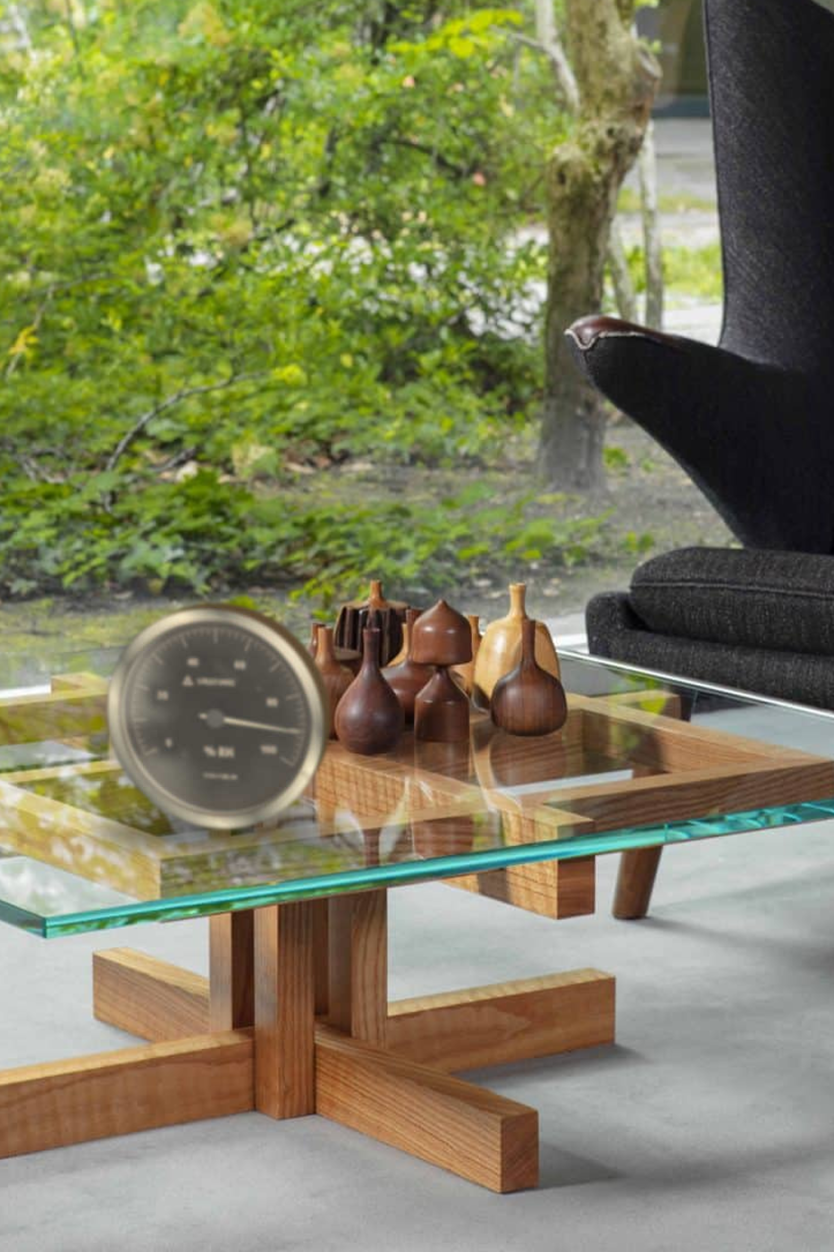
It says 90 %
